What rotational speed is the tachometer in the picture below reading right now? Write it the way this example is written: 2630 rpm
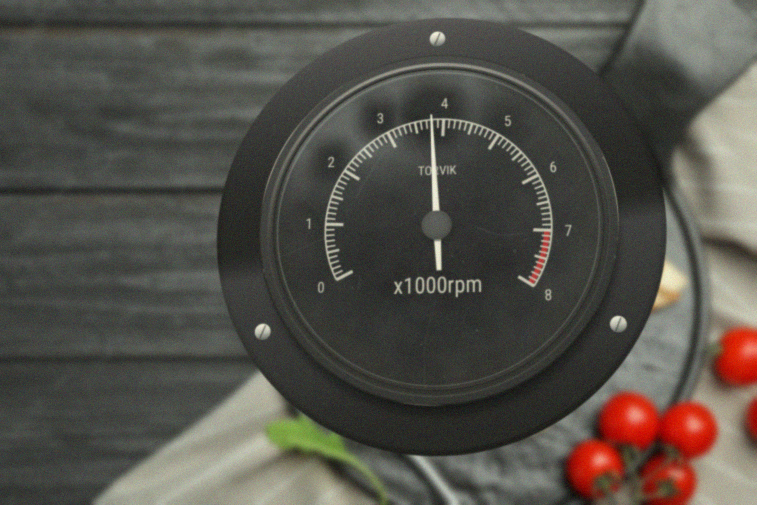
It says 3800 rpm
